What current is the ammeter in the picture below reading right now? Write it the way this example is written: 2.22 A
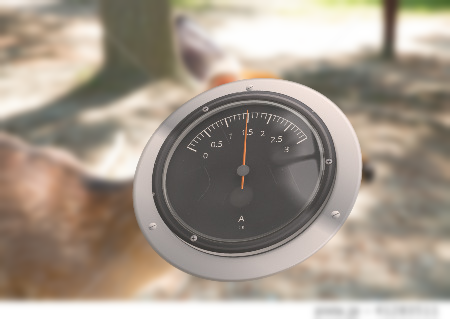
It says 1.5 A
